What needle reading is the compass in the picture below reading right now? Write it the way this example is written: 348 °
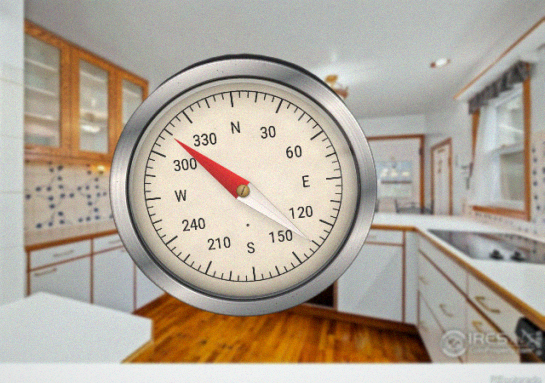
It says 315 °
